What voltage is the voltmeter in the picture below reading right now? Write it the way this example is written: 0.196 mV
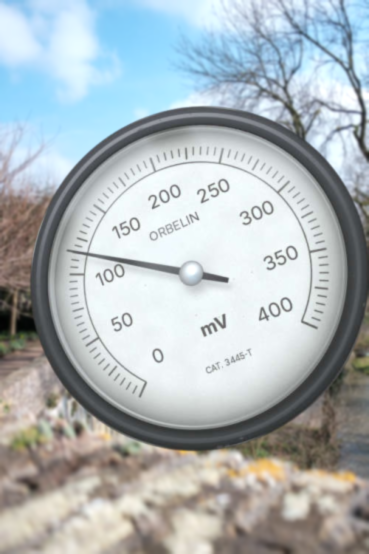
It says 115 mV
